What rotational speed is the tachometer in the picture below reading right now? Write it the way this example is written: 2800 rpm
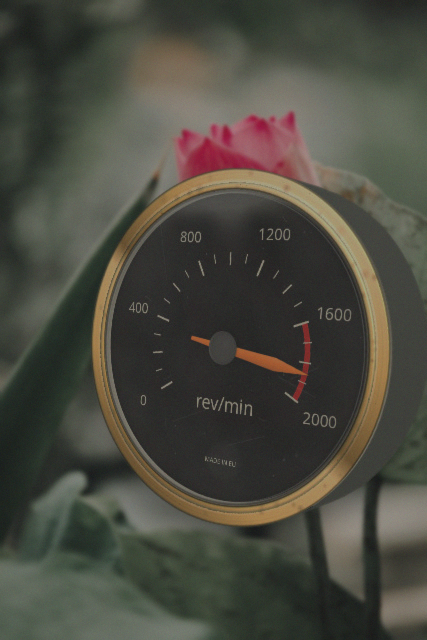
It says 1850 rpm
